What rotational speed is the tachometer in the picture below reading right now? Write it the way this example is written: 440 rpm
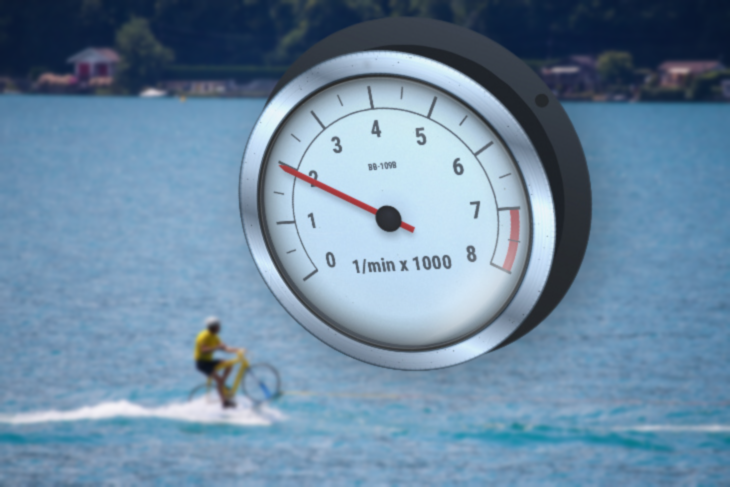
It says 2000 rpm
